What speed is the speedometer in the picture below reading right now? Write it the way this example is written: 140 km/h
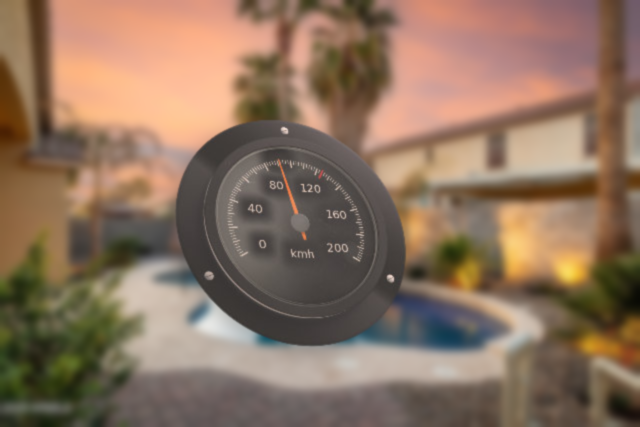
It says 90 km/h
